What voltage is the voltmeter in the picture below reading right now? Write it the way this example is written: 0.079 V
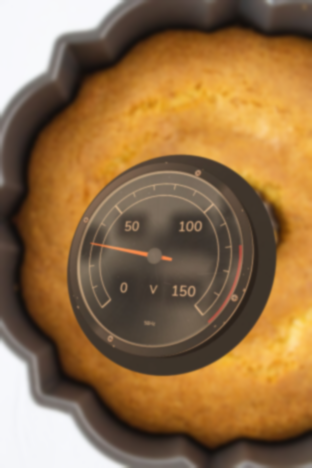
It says 30 V
